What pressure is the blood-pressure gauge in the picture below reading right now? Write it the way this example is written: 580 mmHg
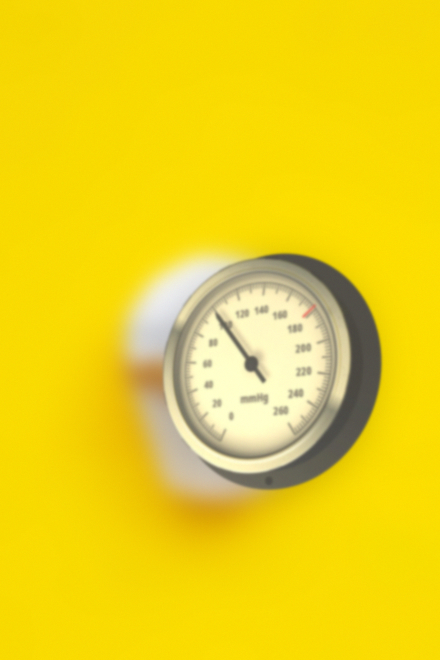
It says 100 mmHg
